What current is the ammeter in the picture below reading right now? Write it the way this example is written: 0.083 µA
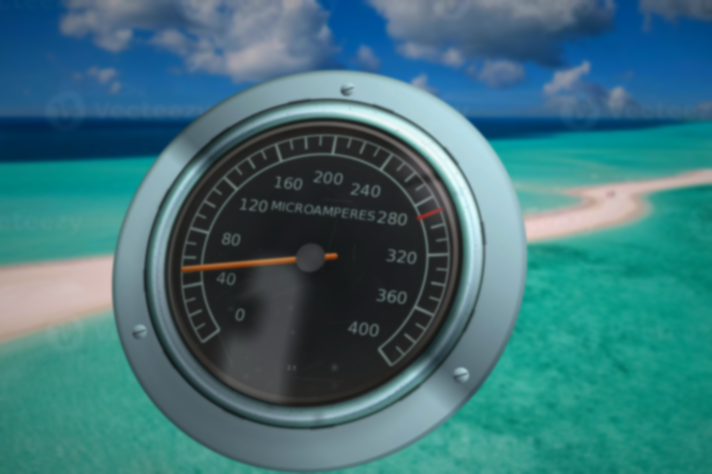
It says 50 µA
